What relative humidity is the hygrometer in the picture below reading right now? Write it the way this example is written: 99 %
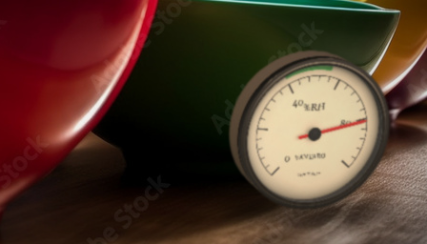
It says 80 %
